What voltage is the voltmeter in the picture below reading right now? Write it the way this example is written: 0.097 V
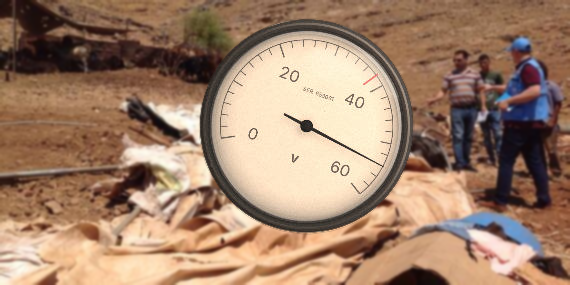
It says 54 V
